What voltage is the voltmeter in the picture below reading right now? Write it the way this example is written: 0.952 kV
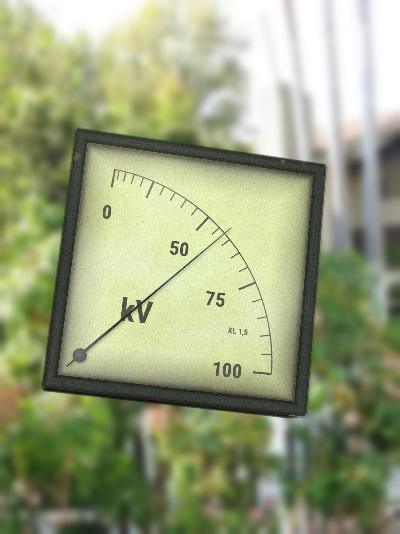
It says 57.5 kV
